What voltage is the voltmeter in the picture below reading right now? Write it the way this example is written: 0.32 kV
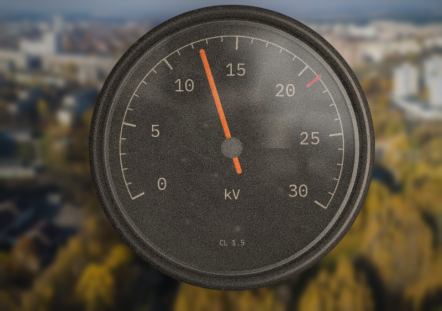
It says 12.5 kV
